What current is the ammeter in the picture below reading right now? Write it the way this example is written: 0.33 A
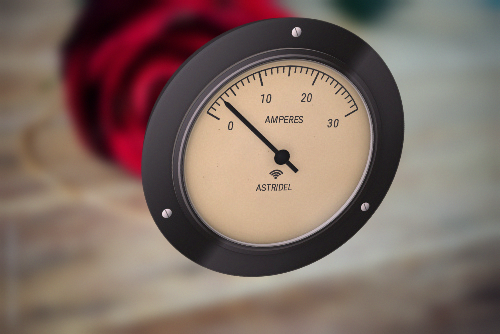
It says 3 A
